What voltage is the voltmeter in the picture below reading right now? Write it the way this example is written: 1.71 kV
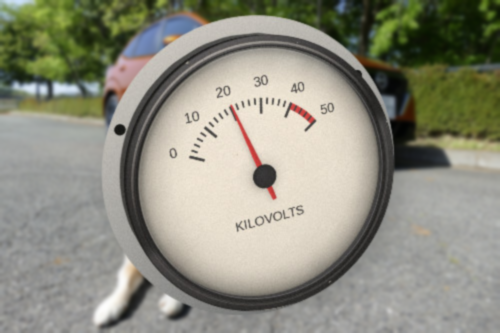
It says 20 kV
